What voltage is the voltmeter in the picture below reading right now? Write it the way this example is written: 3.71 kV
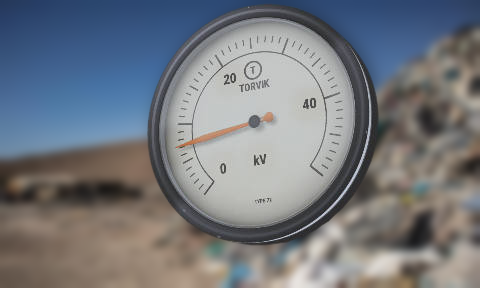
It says 7 kV
